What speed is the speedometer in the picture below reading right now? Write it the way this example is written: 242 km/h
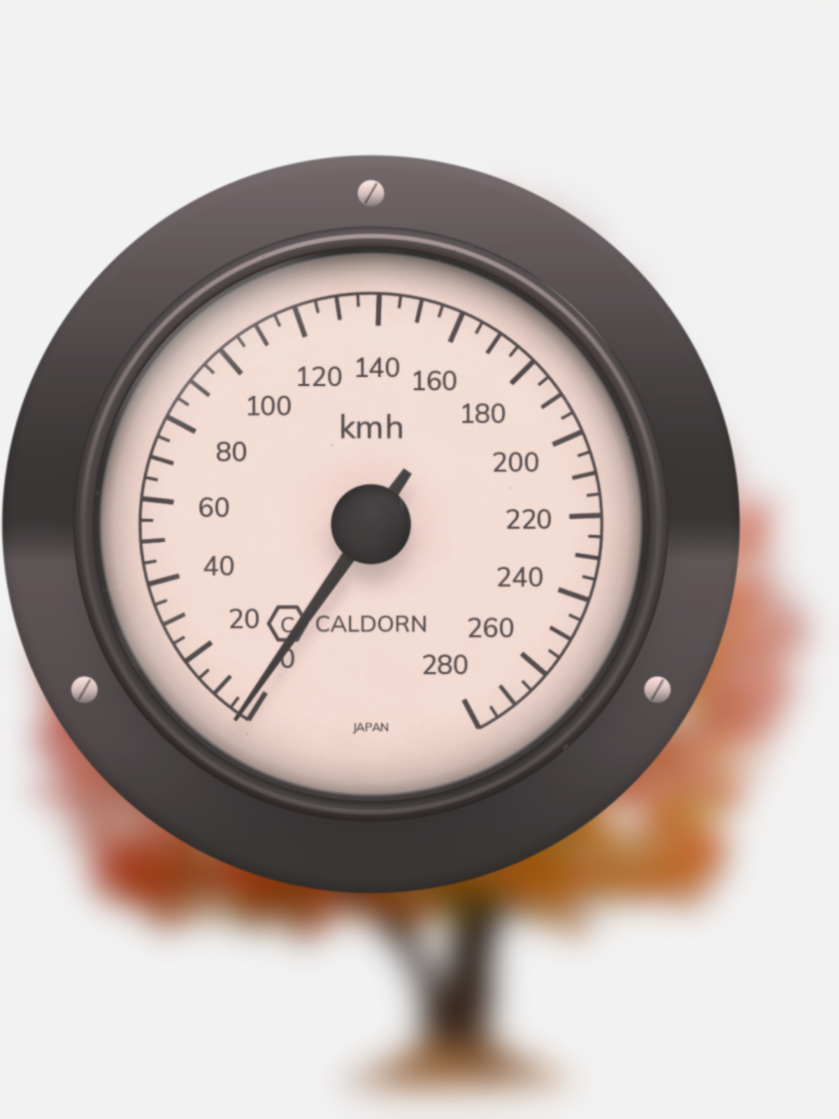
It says 2.5 km/h
